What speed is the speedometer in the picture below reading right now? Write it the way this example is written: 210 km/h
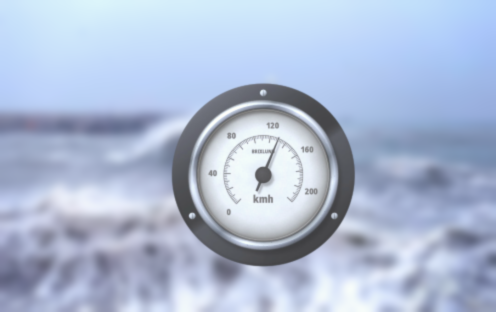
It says 130 km/h
